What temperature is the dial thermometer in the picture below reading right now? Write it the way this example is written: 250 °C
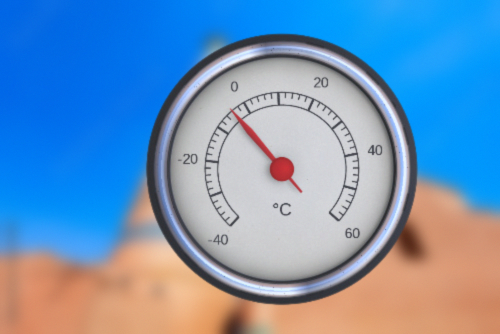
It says -4 °C
